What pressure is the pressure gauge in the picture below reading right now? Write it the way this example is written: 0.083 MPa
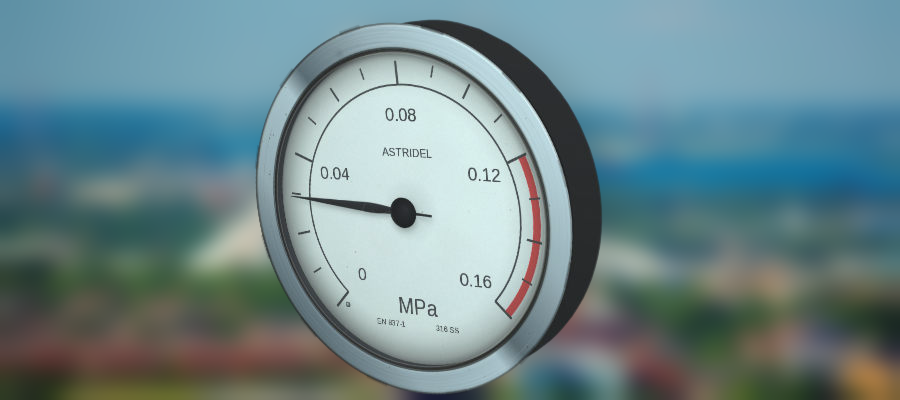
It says 0.03 MPa
